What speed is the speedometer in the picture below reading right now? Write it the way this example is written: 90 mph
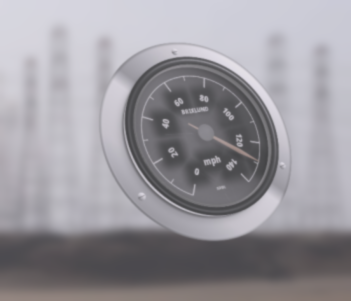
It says 130 mph
